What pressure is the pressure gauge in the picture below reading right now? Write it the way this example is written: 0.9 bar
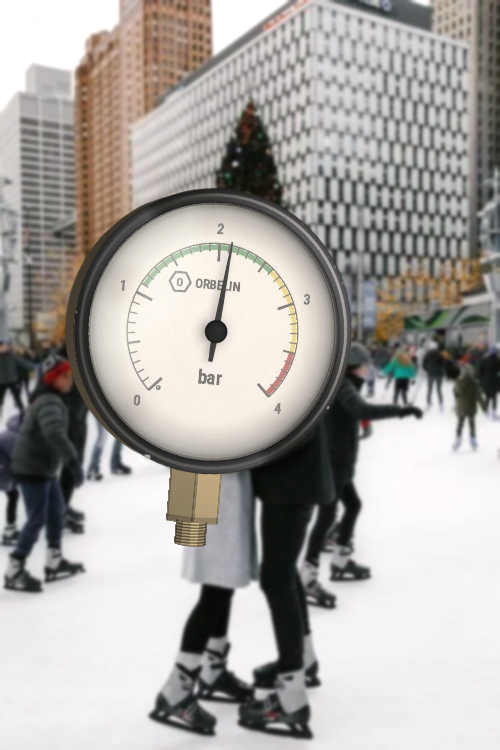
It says 2.1 bar
